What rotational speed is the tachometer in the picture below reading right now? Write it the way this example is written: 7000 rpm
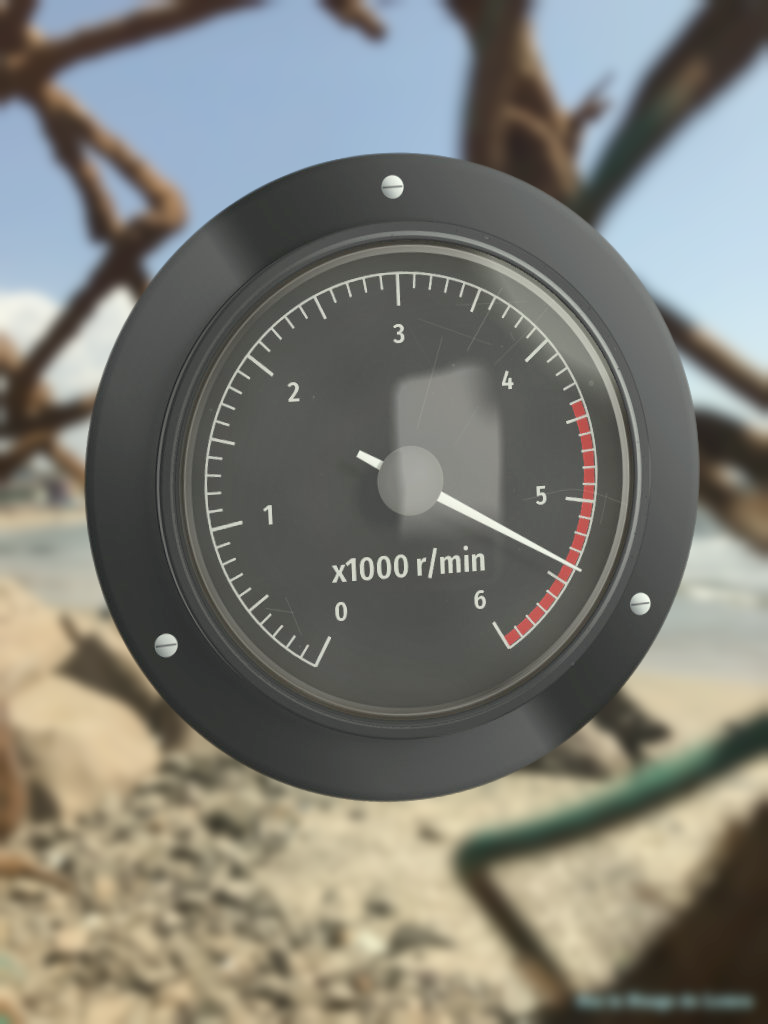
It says 5400 rpm
